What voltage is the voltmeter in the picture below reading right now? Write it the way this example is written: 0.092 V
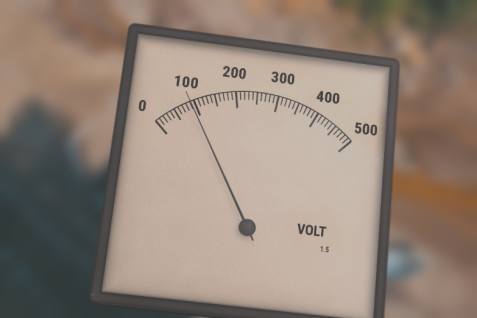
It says 90 V
